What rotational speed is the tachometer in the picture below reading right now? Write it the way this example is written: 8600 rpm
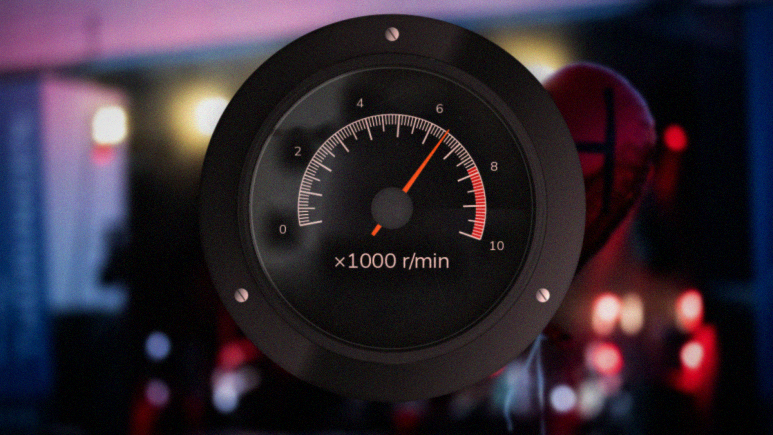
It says 6500 rpm
